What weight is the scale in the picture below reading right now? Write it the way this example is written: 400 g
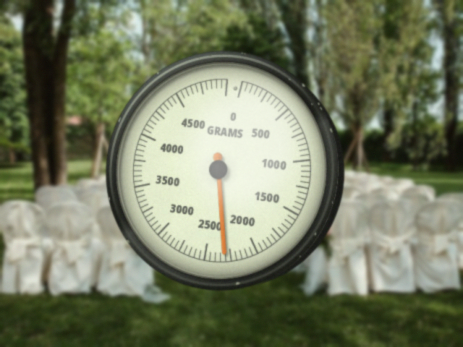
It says 2300 g
